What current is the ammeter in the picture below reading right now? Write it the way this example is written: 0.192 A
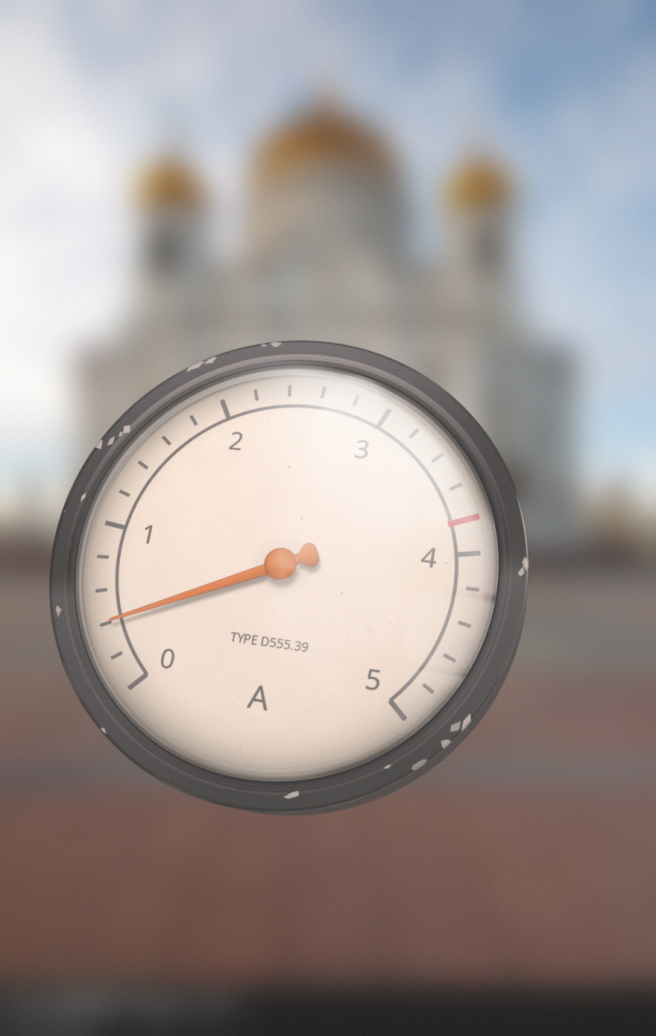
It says 0.4 A
